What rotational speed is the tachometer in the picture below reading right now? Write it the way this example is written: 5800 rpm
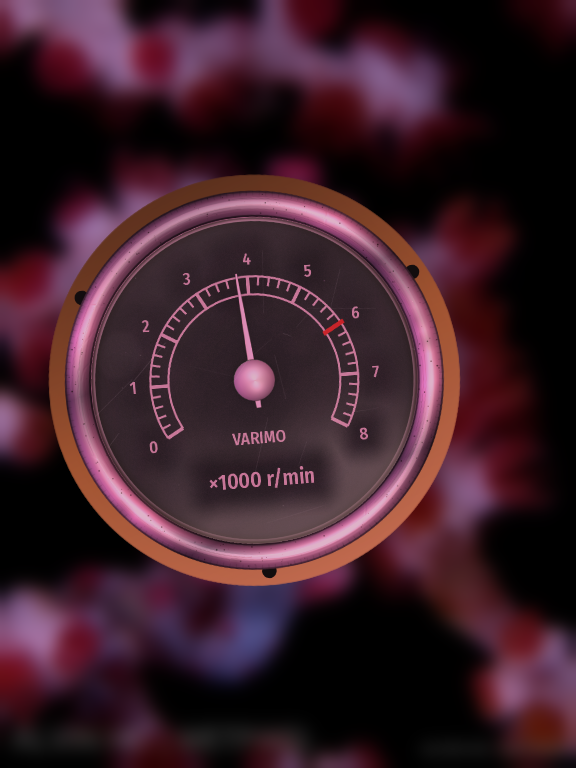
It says 3800 rpm
